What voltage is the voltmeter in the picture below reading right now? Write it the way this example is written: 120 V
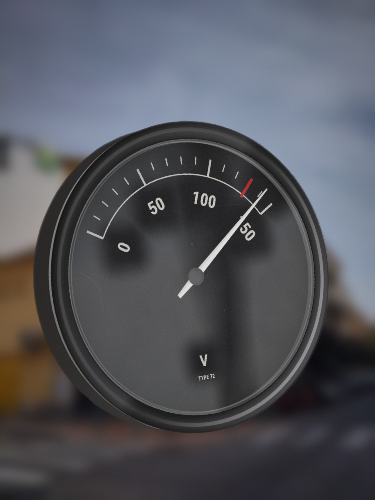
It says 140 V
